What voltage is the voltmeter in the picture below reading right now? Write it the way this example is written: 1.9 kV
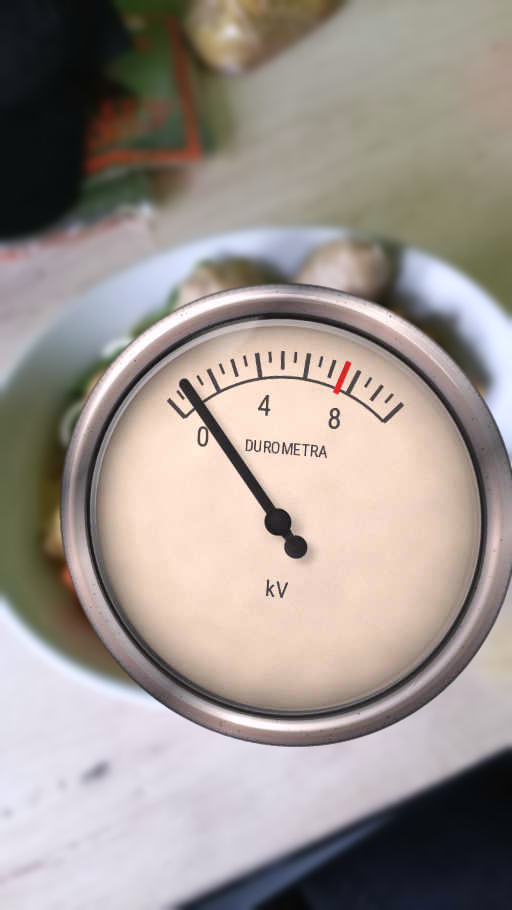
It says 1 kV
